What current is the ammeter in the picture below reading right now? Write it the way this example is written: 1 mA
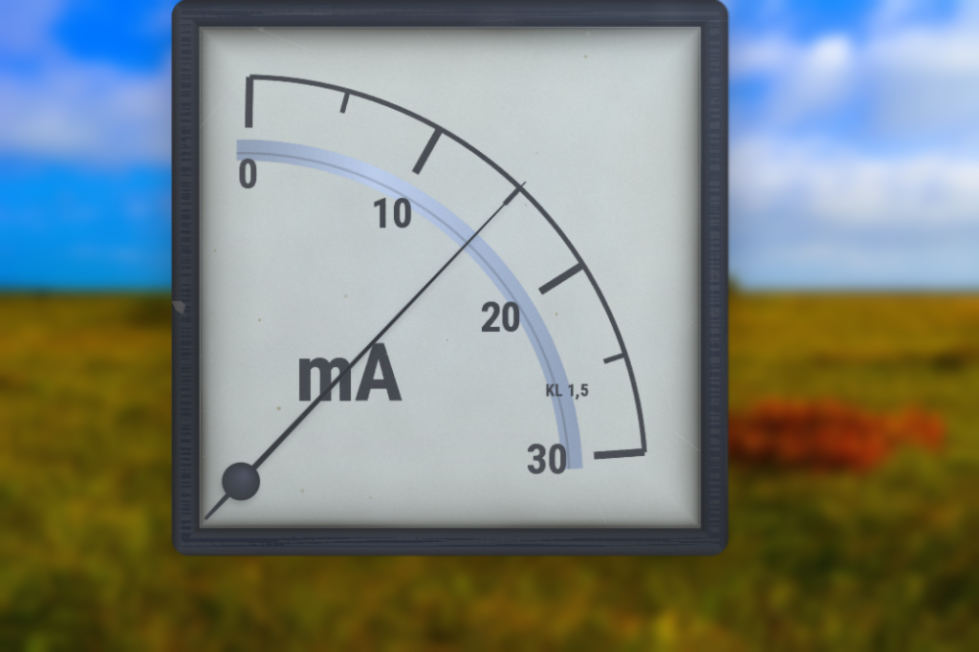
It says 15 mA
